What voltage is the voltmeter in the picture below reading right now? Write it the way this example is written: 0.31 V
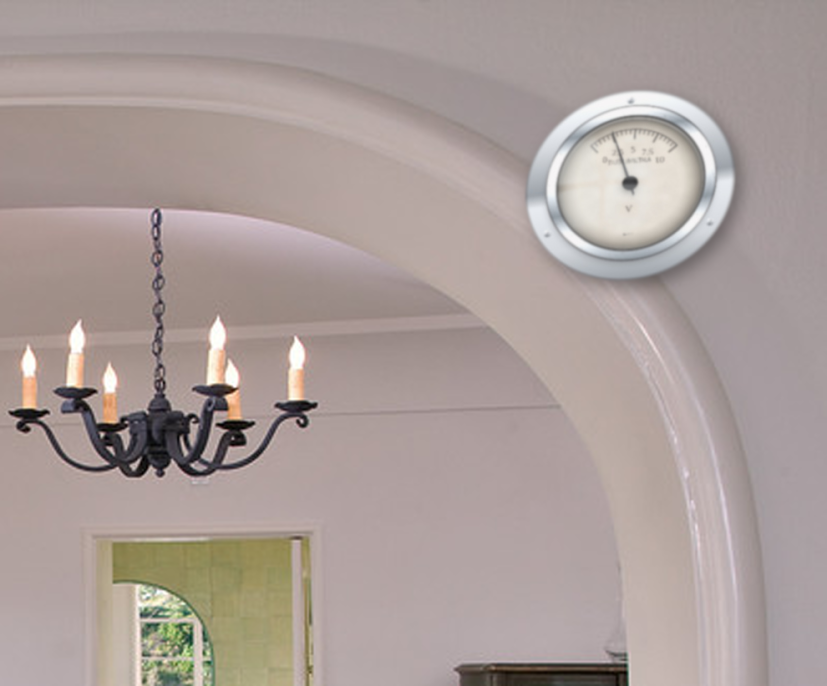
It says 2.5 V
